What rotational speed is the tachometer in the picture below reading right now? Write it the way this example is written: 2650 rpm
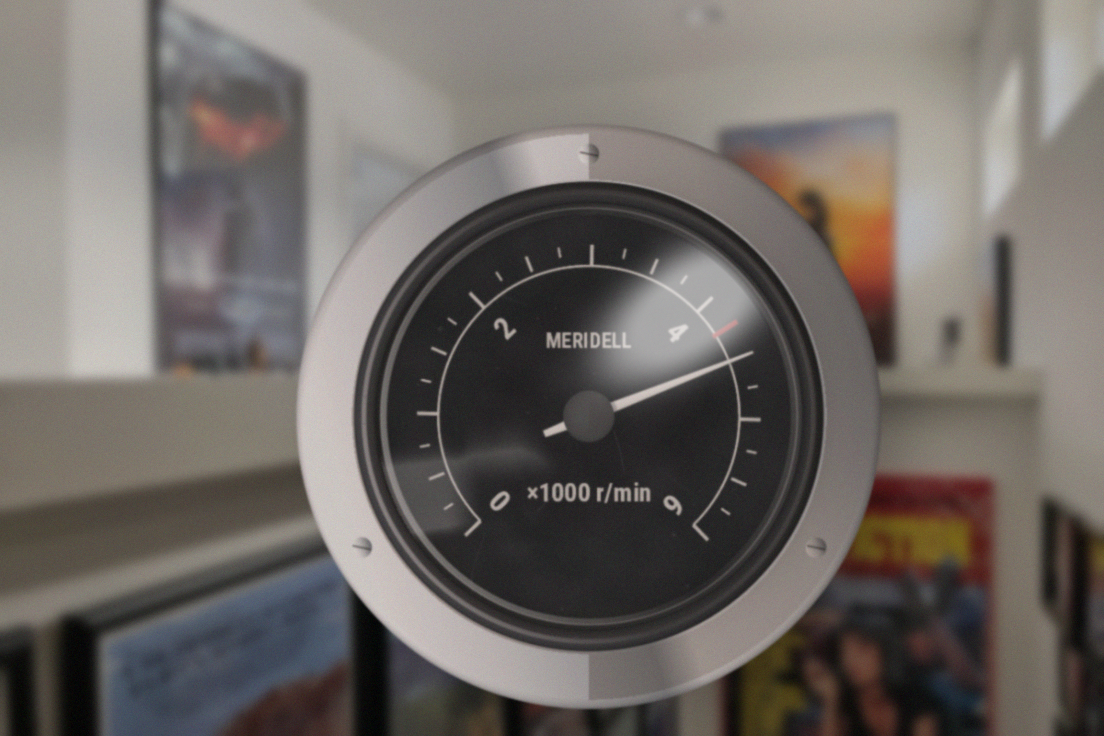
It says 4500 rpm
